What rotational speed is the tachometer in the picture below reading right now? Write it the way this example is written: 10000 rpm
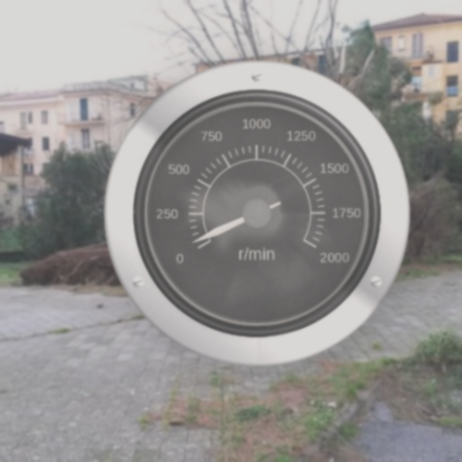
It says 50 rpm
